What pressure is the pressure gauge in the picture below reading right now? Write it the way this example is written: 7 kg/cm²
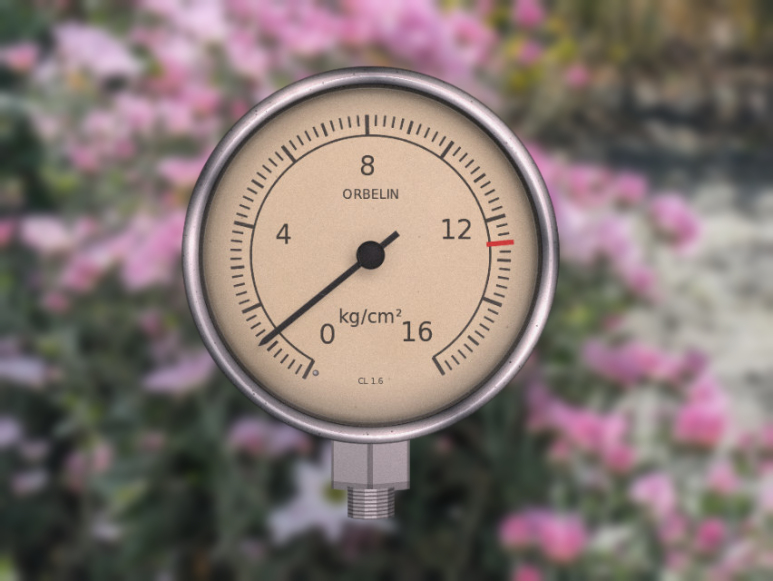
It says 1.2 kg/cm²
